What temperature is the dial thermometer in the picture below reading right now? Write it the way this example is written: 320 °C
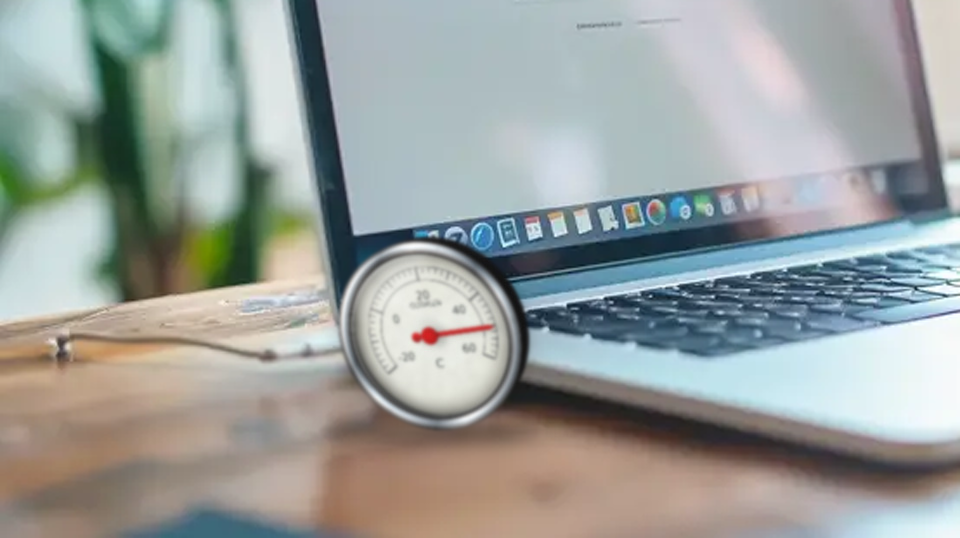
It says 50 °C
